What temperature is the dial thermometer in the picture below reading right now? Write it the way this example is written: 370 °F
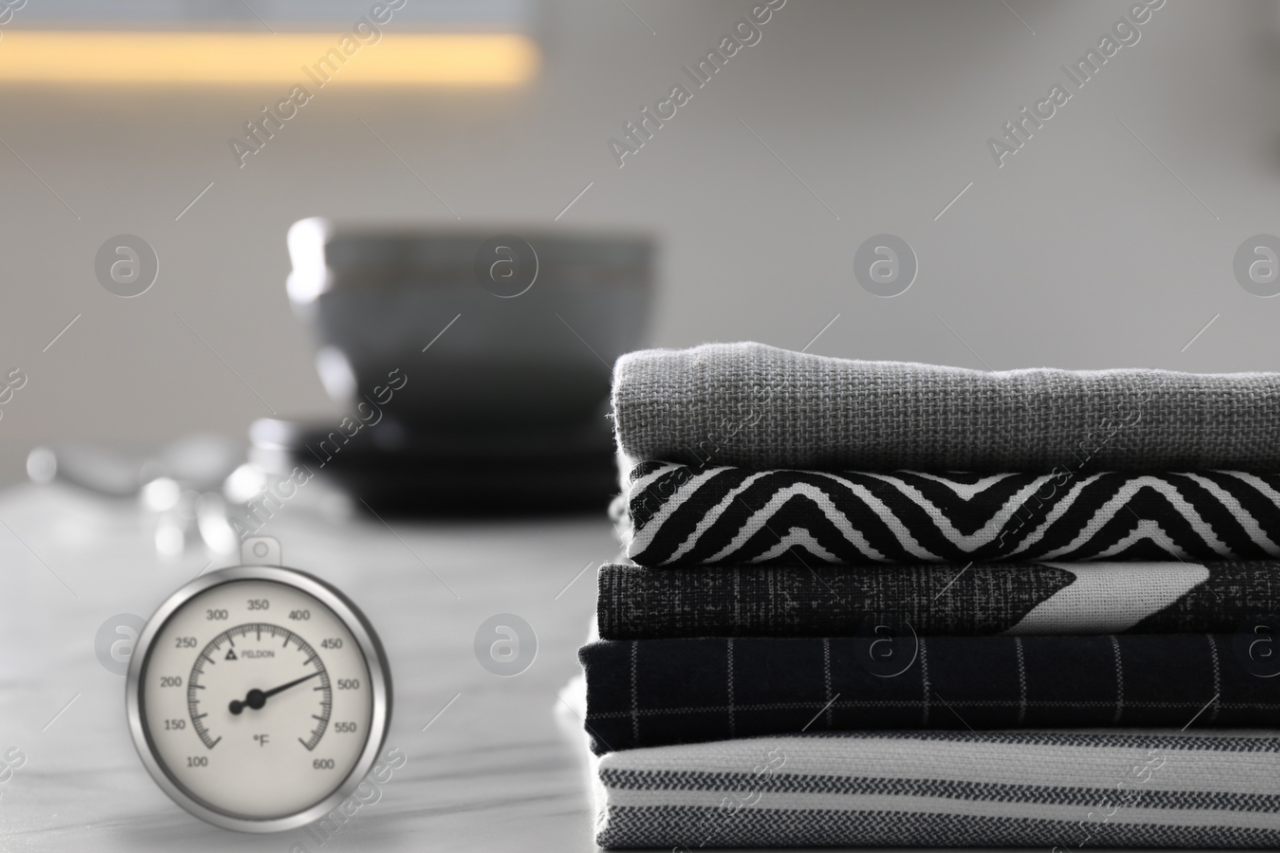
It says 475 °F
